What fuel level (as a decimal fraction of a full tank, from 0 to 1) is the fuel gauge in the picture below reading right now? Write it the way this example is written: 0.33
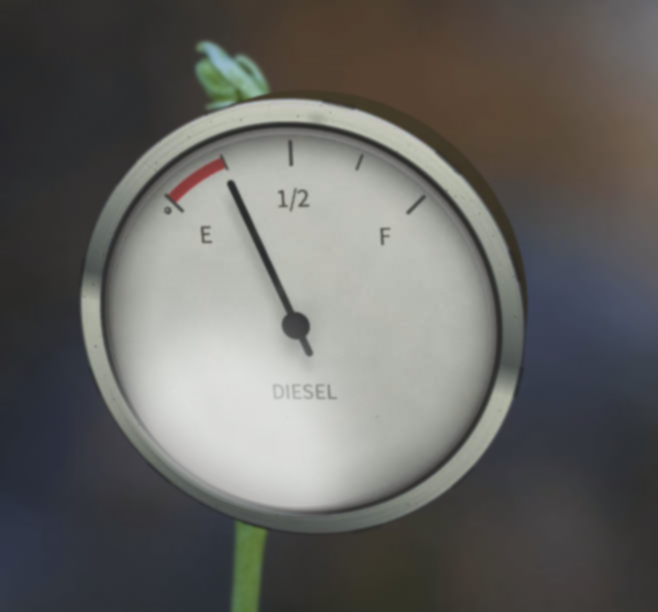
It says 0.25
